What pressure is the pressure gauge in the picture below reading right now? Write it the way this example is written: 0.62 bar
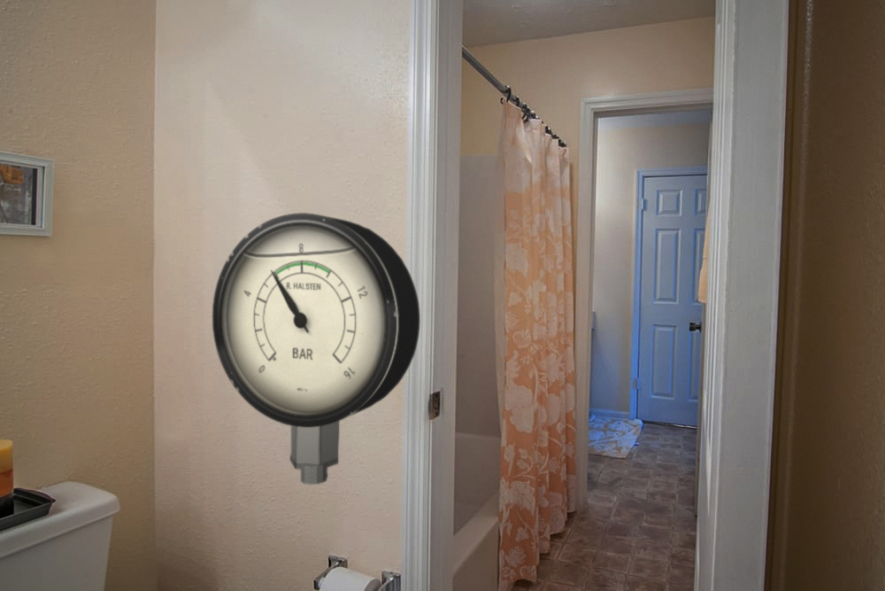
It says 6 bar
